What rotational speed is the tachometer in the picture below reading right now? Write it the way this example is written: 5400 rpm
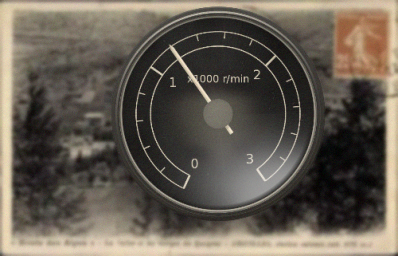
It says 1200 rpm
